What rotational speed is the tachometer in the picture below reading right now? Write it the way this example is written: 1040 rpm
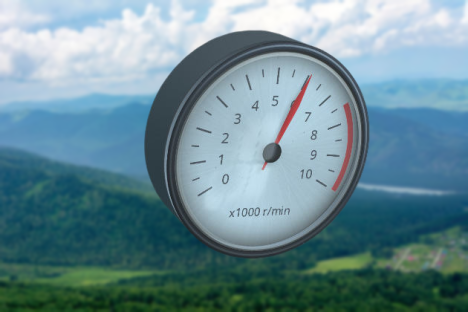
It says 6000 rpm
